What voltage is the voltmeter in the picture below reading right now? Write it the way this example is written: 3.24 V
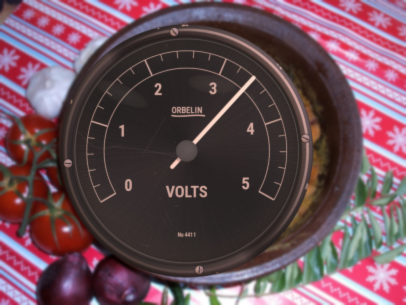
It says 3.4 V
